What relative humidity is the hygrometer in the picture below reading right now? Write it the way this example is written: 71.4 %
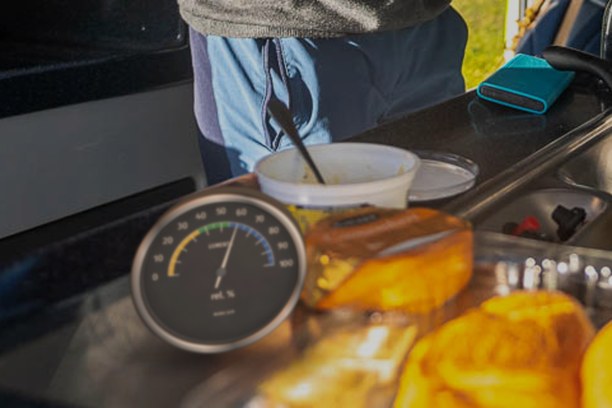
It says 60 %
